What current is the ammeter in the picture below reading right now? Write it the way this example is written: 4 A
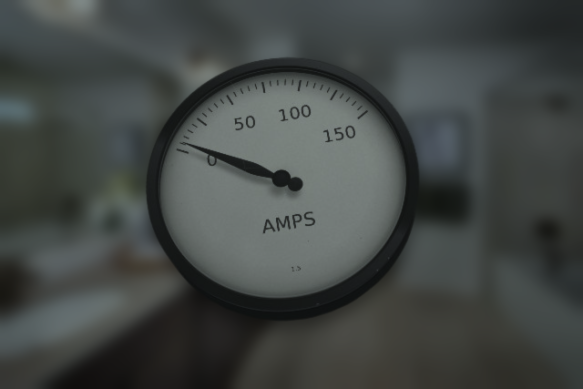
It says 5 A
